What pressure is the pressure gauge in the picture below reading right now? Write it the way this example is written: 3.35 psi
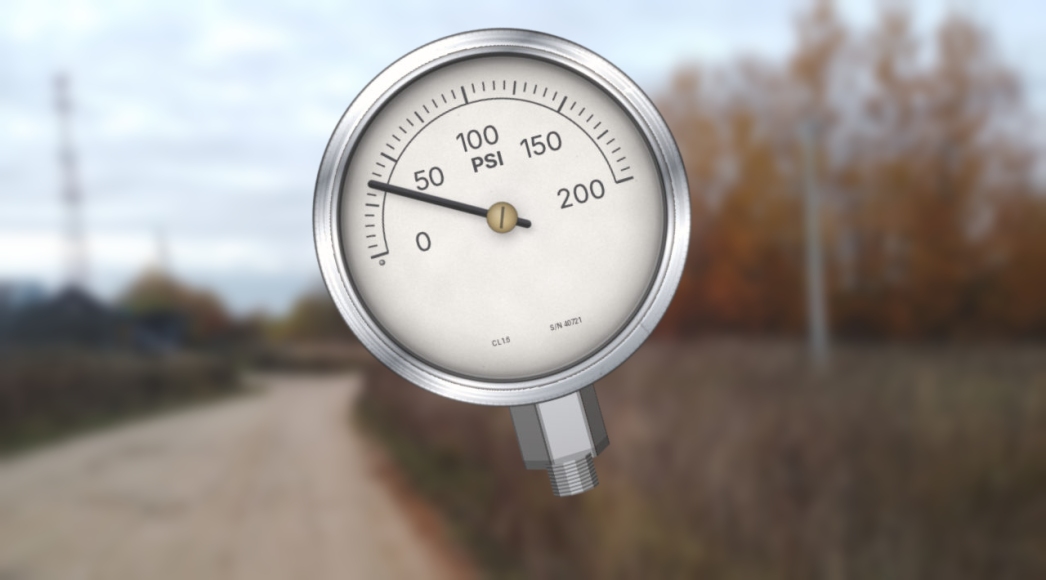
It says 35 psi
